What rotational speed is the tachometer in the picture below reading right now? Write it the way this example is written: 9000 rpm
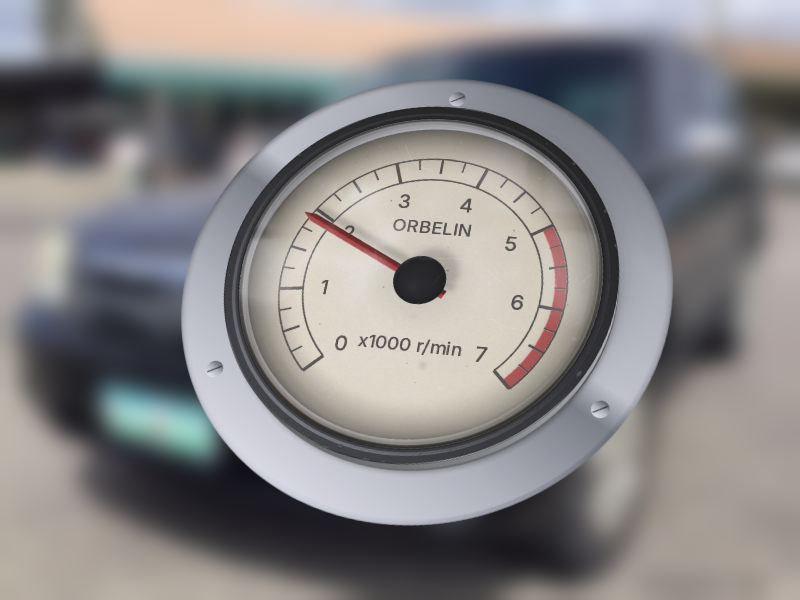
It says 1875 rpm
